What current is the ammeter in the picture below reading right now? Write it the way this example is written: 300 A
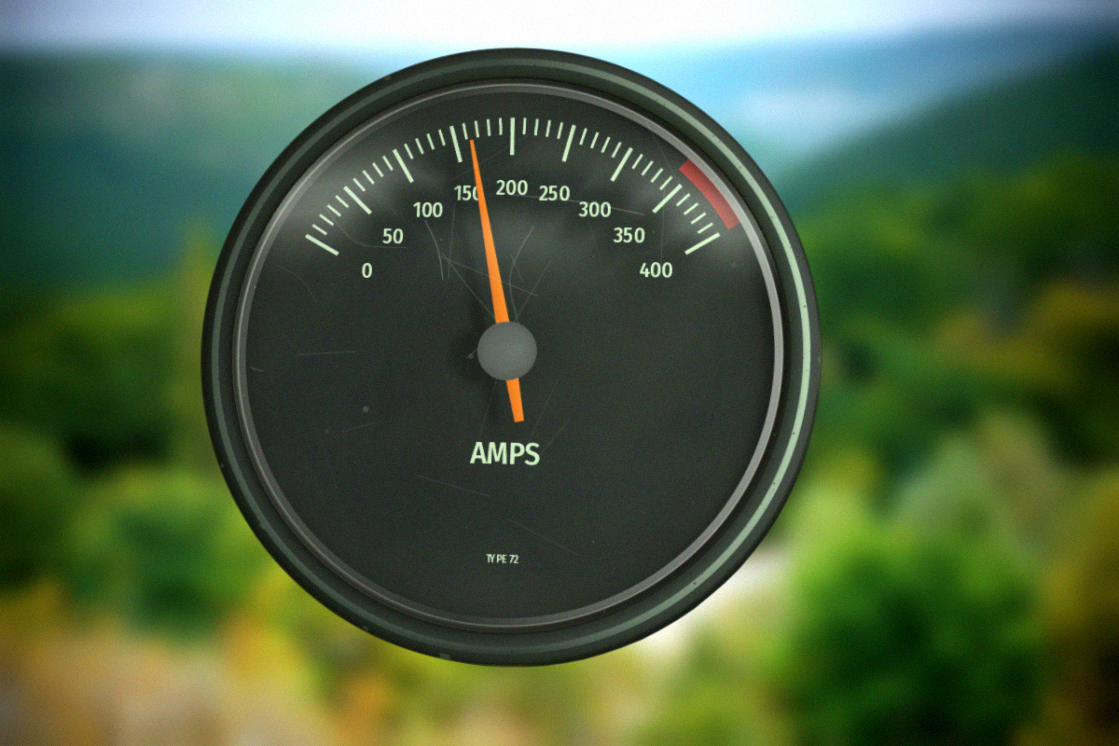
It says 165 A
